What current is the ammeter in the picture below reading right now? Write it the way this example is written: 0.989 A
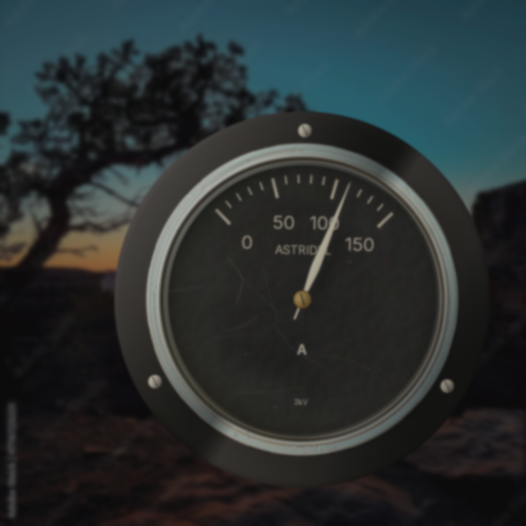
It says 110 A
